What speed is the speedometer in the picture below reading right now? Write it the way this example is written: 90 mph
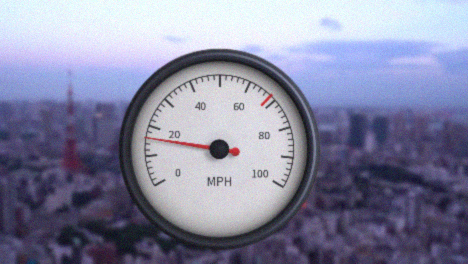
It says 16 mph
